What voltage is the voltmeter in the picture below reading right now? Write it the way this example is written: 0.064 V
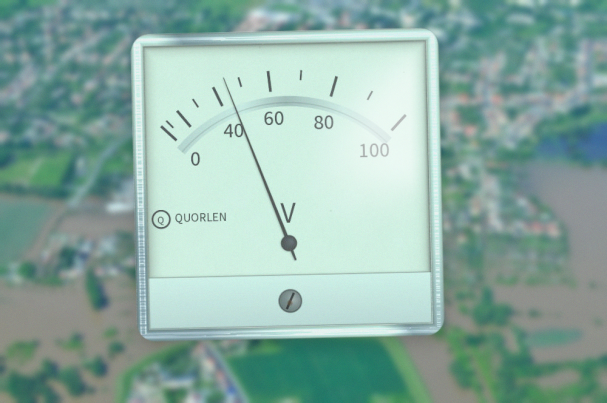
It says 45 V
